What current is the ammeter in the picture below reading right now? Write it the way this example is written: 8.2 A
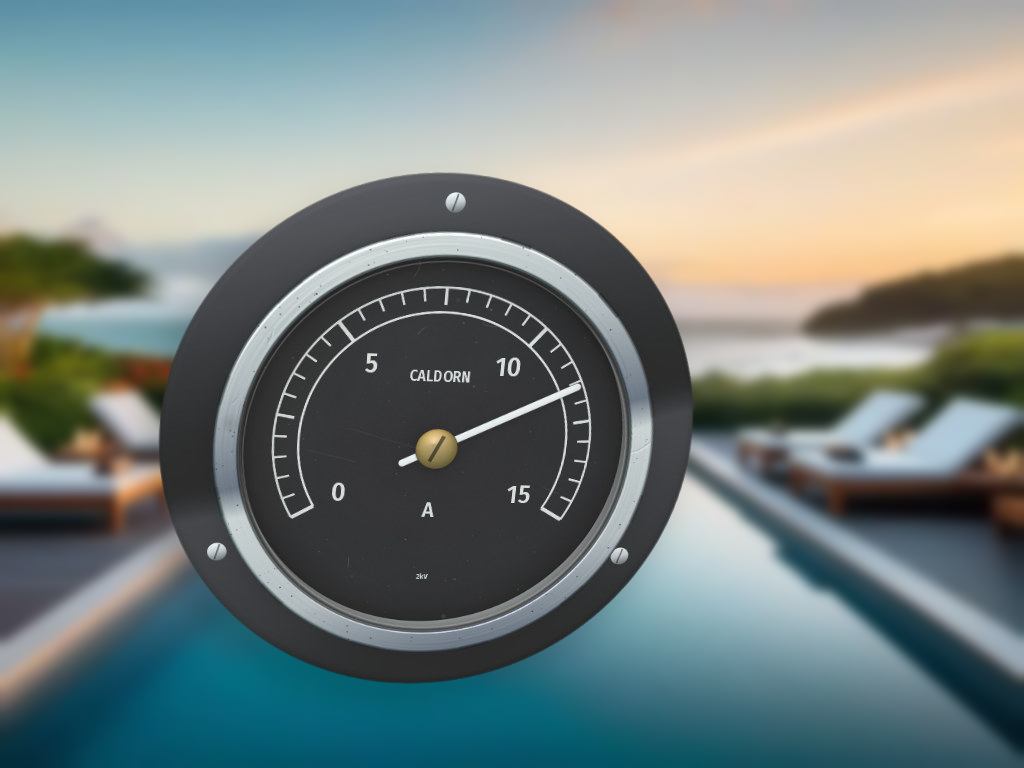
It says 11.5 A
